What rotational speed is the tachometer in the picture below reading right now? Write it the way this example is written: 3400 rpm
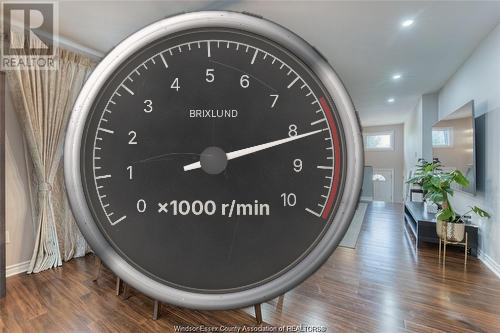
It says 8200 rpm
